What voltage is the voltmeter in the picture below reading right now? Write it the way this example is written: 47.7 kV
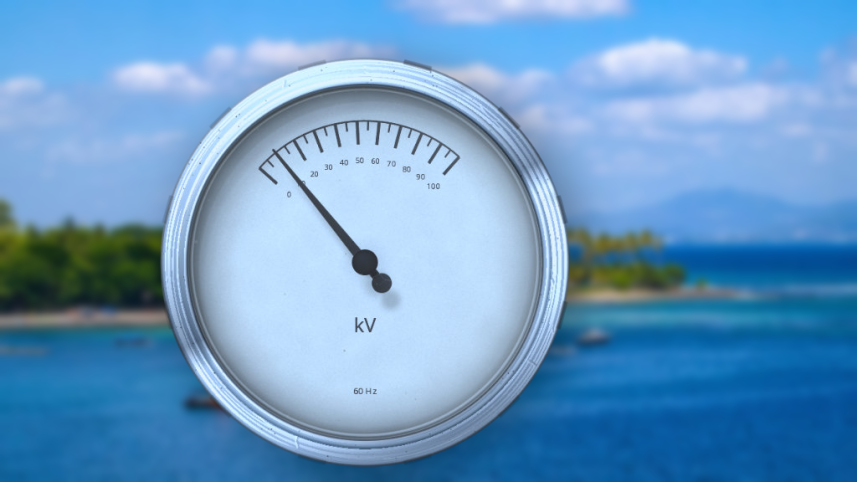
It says 10 kV
